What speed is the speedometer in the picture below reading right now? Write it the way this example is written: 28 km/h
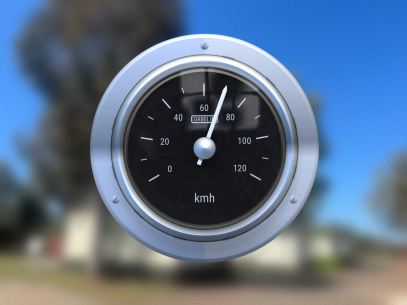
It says 70 km/h
